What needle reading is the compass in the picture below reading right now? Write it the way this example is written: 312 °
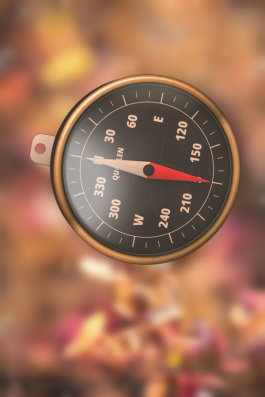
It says 180 °
